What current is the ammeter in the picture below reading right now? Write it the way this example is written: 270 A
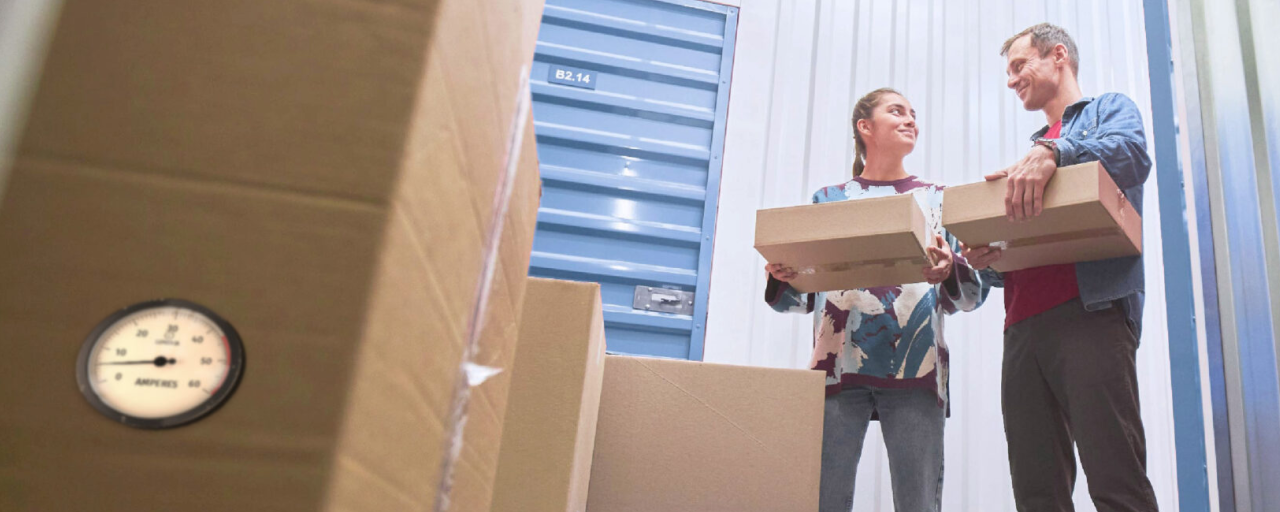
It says 5 A
